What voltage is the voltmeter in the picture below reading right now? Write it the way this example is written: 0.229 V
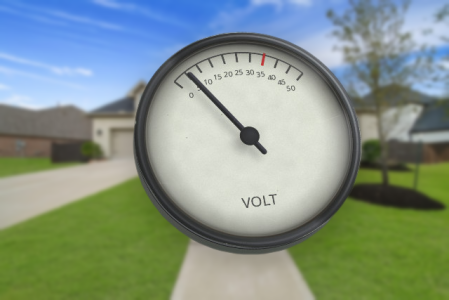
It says 5 V
